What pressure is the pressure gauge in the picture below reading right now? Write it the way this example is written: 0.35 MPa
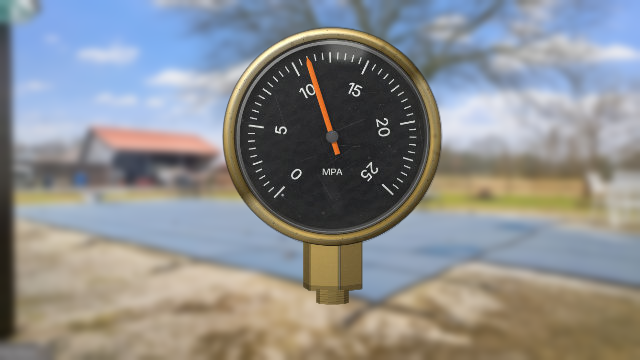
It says 11 MPa
